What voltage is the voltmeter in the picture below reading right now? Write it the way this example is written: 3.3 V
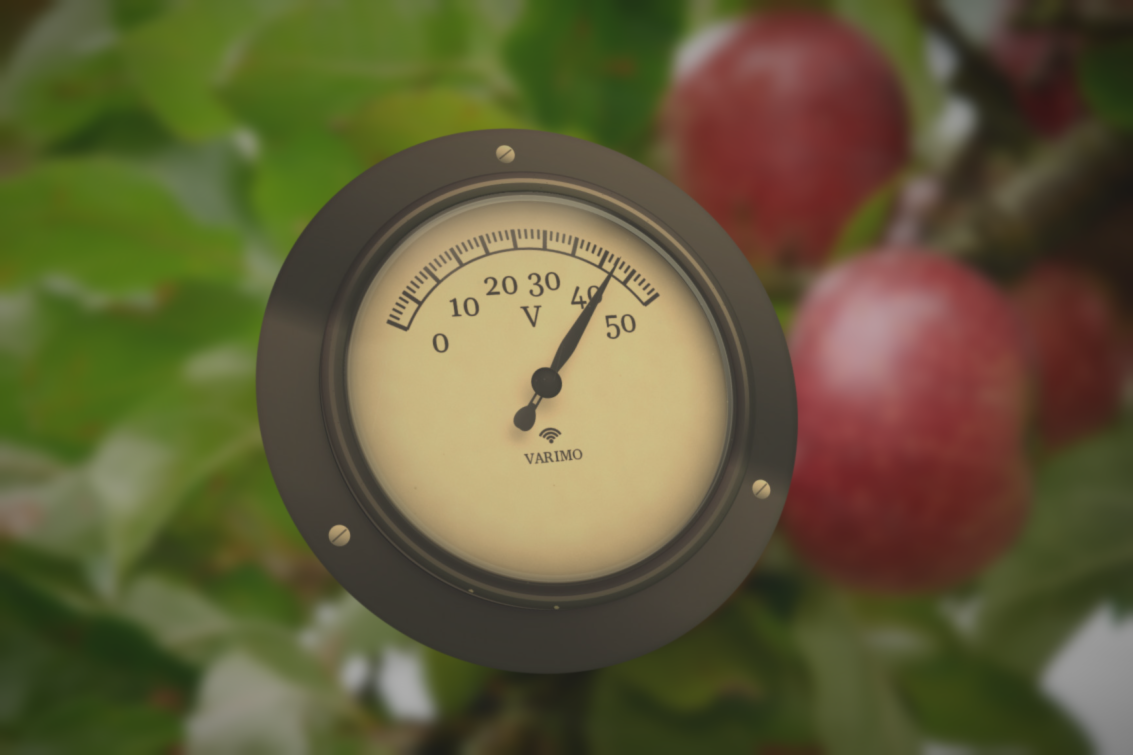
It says 42 V
